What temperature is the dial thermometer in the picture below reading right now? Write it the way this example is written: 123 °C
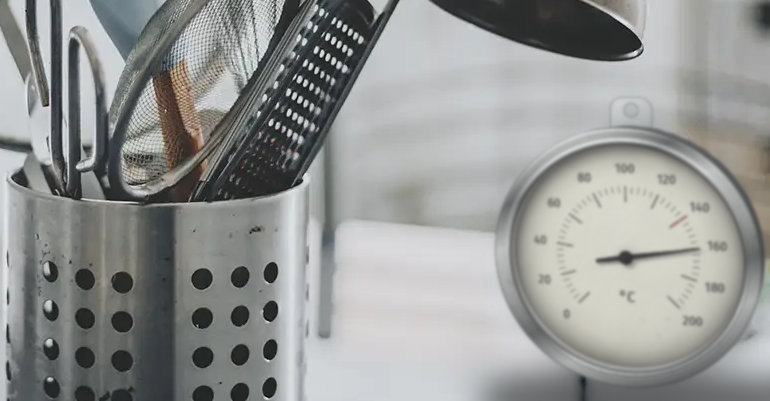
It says 160 °C
